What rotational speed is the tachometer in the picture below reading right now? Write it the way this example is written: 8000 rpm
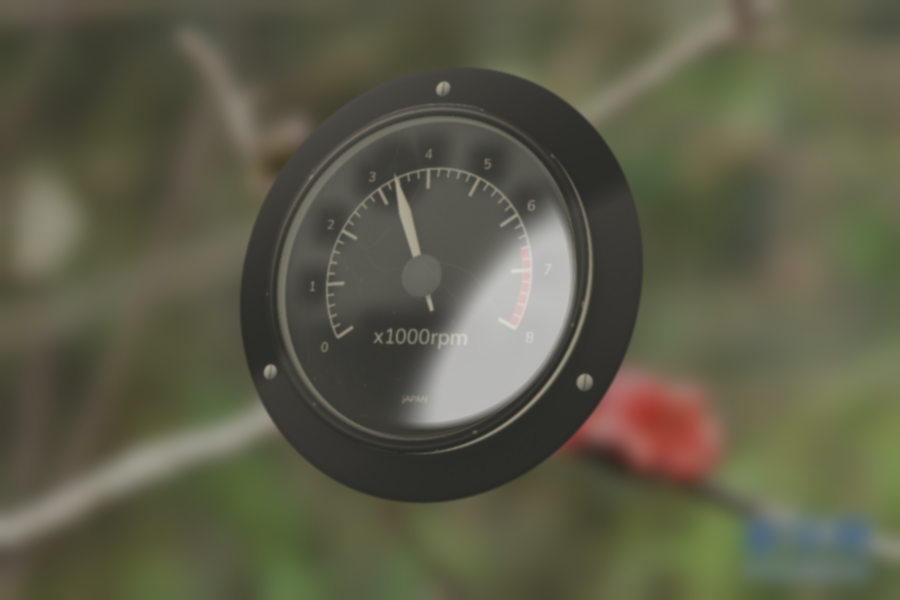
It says 3400 rpm
